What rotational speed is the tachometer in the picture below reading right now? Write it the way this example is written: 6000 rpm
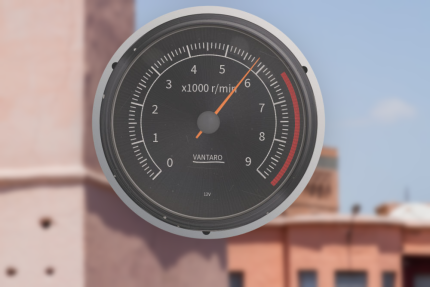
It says 5800 rpm
